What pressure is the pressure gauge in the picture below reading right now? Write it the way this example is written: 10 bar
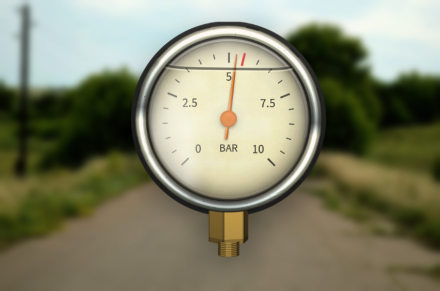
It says 5.25 bar
